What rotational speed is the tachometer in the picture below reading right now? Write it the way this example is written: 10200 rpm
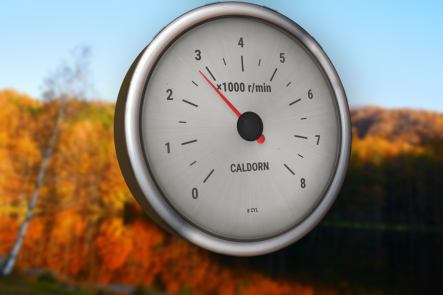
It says 2750 rpm
